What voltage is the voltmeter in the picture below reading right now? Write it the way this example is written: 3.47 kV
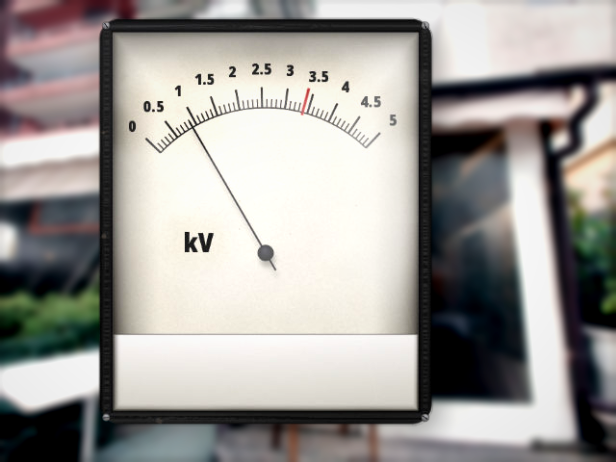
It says 0.9 kV
